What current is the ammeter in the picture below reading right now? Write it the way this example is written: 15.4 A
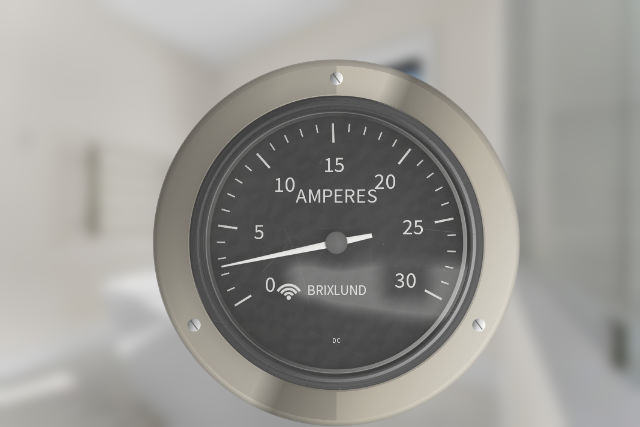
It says 2.5 A
